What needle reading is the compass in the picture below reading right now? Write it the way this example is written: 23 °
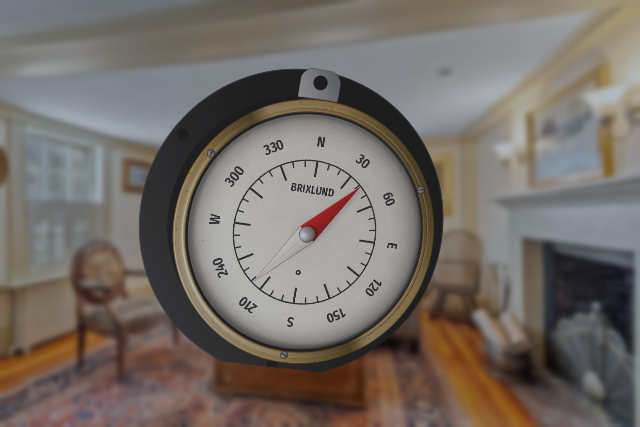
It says 40 °
